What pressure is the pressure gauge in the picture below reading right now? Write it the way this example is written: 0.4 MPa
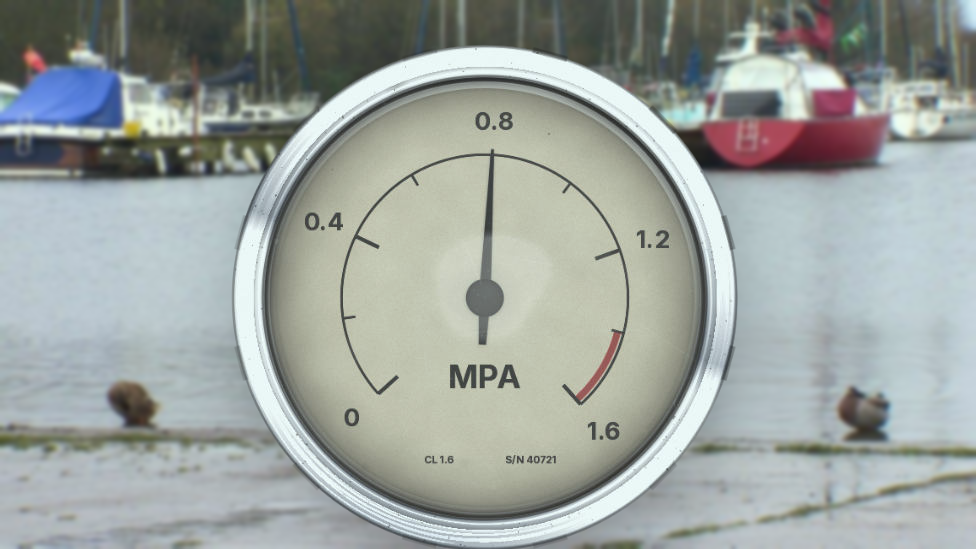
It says 0.8 MPa
